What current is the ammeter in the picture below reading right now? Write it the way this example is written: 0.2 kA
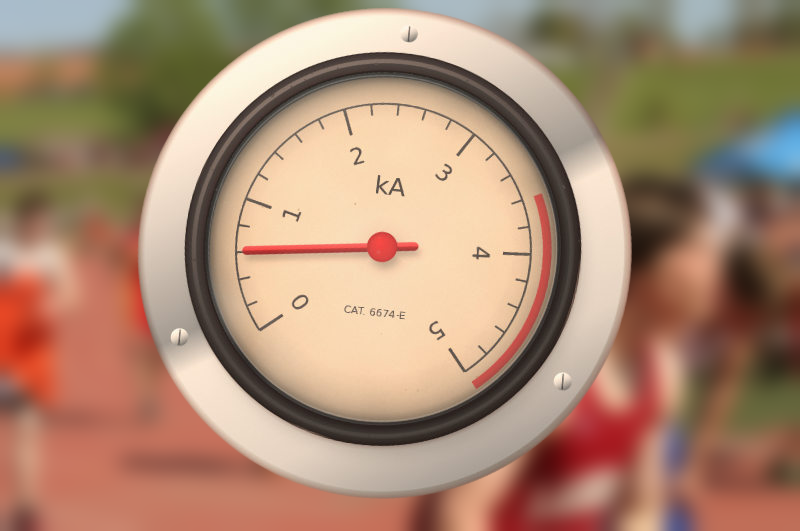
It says 0.6 kA
